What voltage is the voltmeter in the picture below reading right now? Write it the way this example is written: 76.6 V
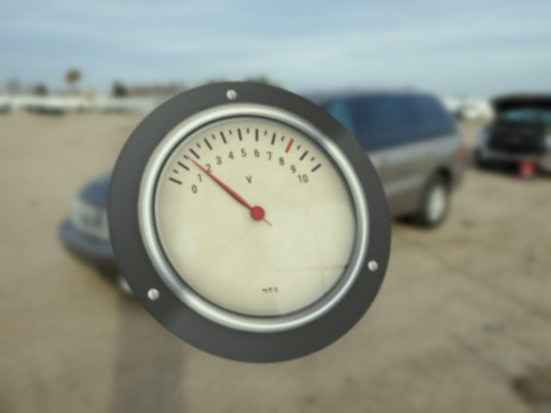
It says 1.5 V
